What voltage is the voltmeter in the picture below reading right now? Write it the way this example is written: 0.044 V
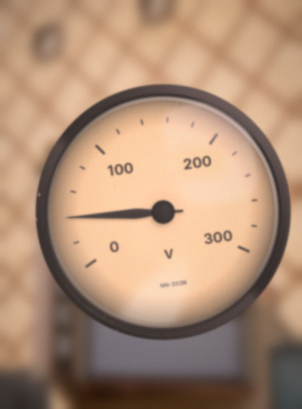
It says 40 V
